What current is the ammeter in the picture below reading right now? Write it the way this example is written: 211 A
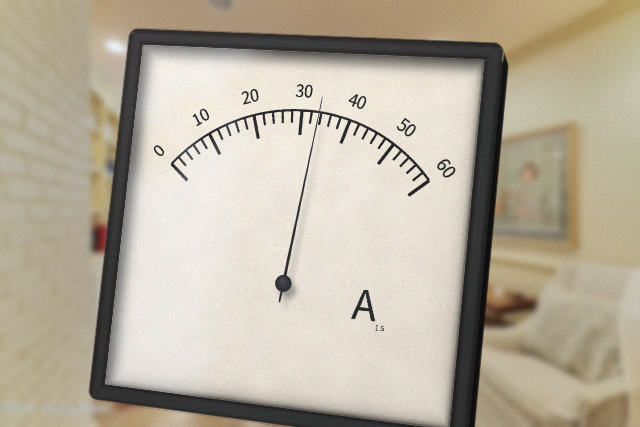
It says 34 A
